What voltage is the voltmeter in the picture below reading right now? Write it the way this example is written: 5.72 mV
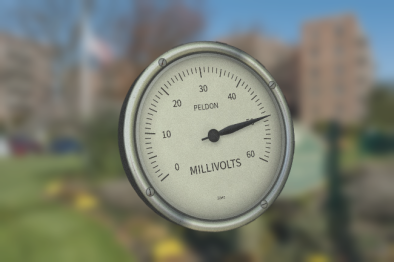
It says 50 mV
